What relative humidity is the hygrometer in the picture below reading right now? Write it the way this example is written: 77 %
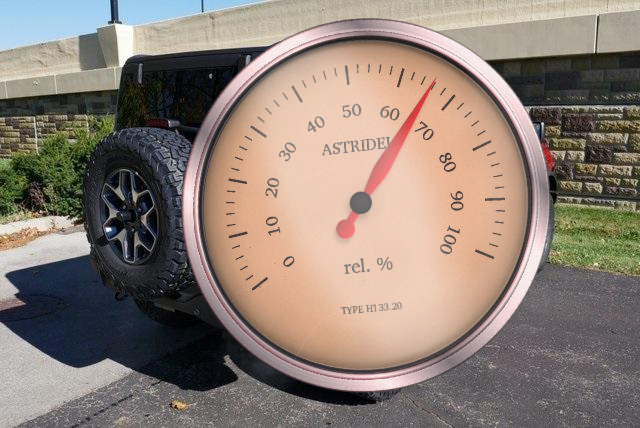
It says 66 %
